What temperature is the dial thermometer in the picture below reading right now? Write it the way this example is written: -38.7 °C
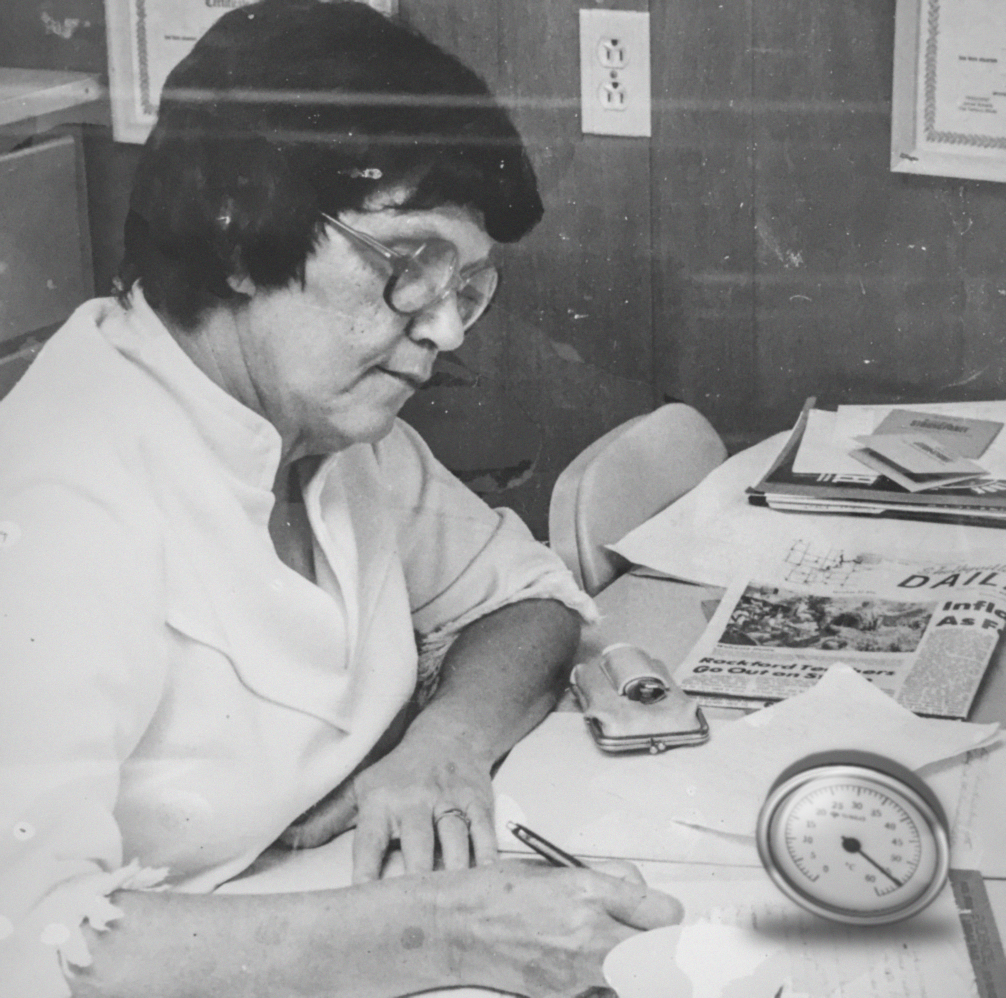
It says 55 °C
